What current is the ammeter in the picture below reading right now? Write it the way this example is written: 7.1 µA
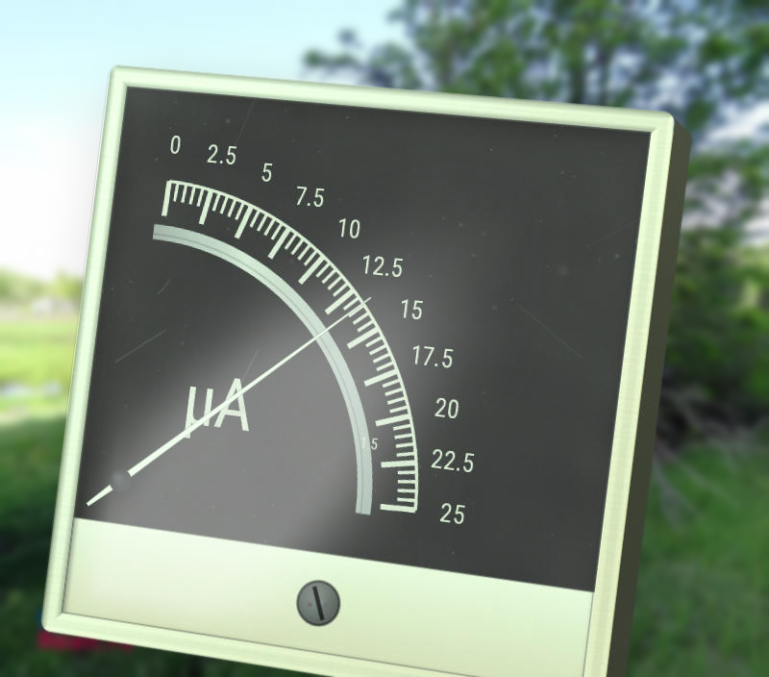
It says 13.5 µA
